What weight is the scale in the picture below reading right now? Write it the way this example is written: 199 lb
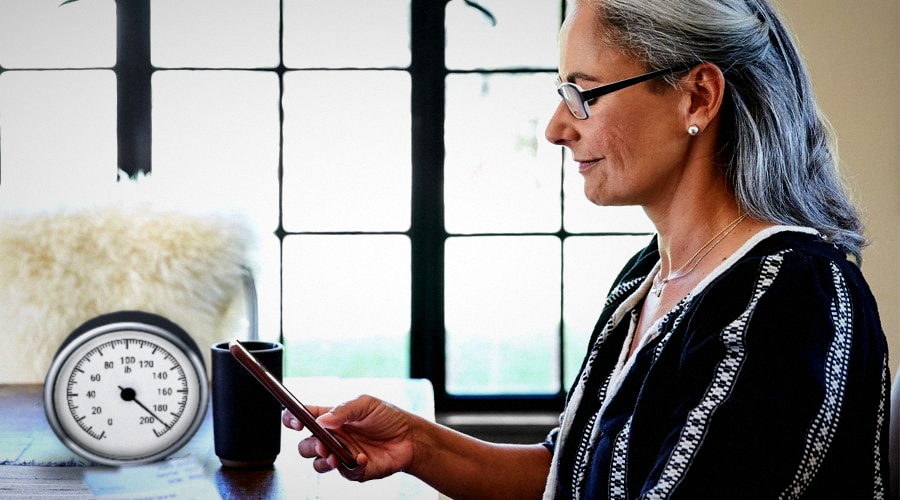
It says 190 lb
